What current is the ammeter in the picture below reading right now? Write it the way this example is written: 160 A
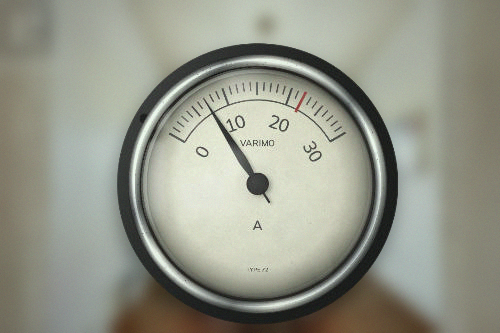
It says 7 A
